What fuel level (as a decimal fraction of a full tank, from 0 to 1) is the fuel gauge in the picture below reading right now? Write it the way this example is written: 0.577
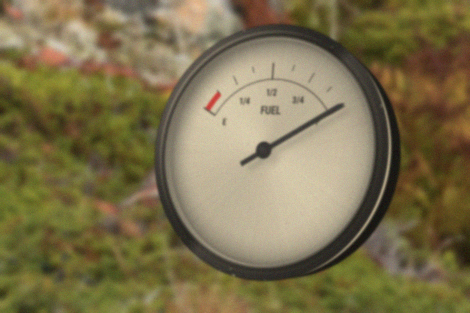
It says 1
